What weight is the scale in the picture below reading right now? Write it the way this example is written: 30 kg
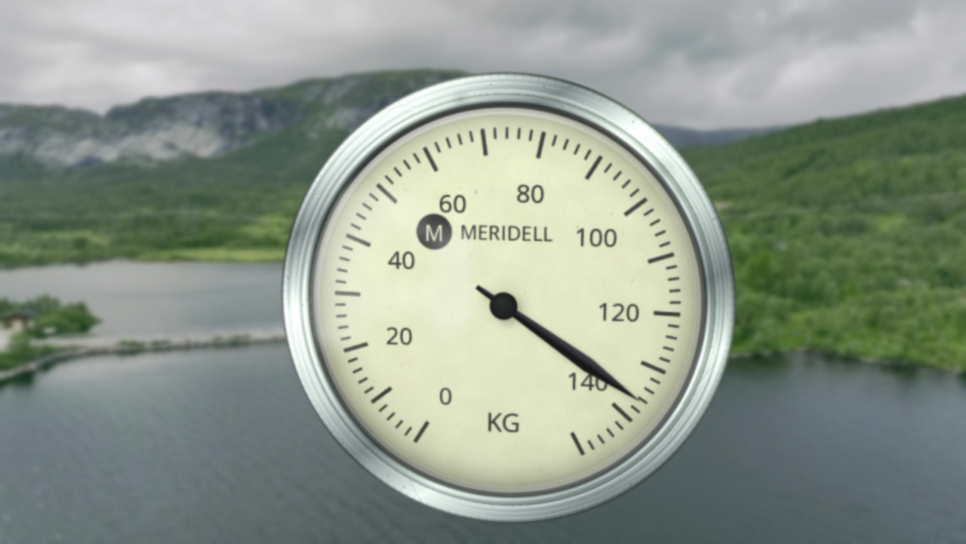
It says 136 kg
